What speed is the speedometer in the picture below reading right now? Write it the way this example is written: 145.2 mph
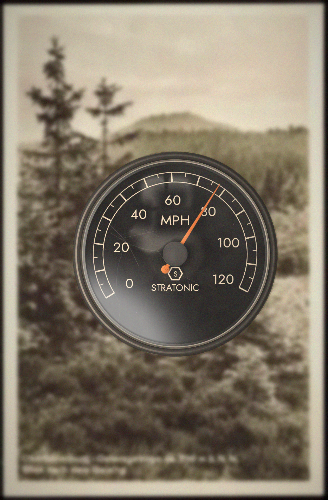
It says 77.5 mph
